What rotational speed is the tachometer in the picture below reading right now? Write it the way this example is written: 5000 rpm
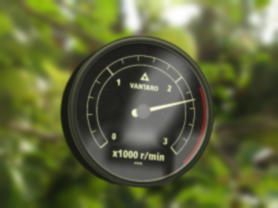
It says 2300 rpm
